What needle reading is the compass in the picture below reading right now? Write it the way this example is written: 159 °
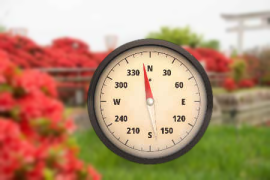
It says 350 °
